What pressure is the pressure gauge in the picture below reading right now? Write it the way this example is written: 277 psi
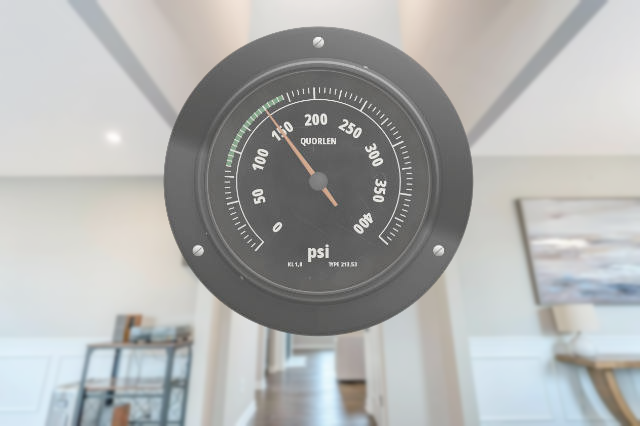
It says 150 psi
